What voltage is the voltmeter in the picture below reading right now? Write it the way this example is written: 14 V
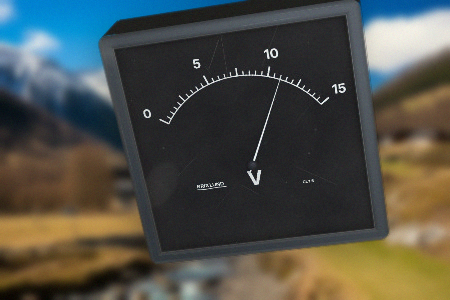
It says 11 V
